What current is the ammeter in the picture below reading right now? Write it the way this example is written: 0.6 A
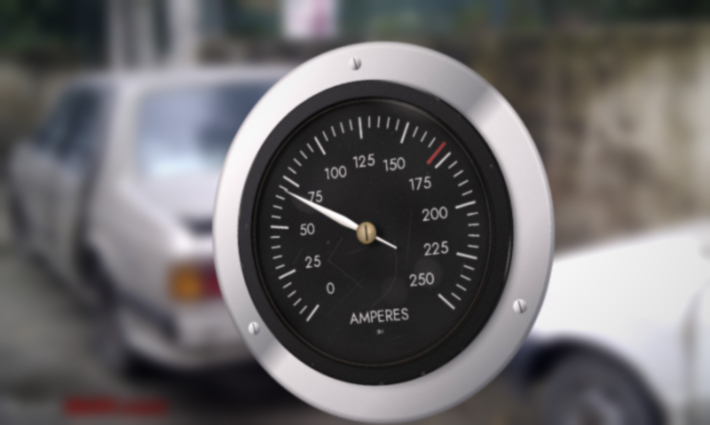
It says 70 A
